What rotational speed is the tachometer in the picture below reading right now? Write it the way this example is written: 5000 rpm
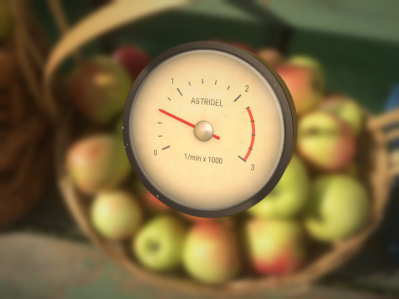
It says 600 rpm
